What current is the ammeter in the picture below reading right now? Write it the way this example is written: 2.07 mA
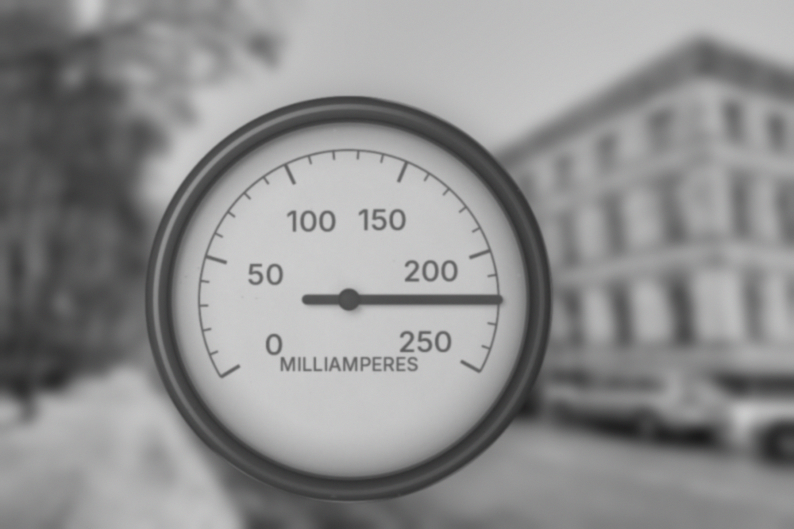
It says 220 mA
